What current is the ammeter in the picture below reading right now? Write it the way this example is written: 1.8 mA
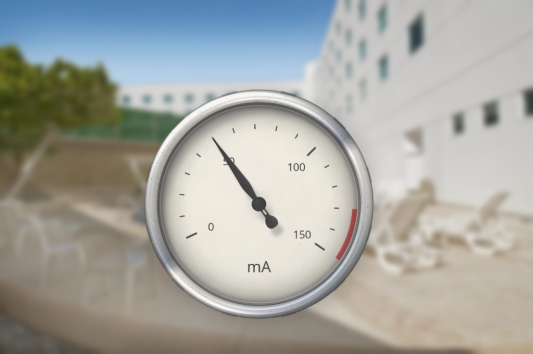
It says 50 mA
